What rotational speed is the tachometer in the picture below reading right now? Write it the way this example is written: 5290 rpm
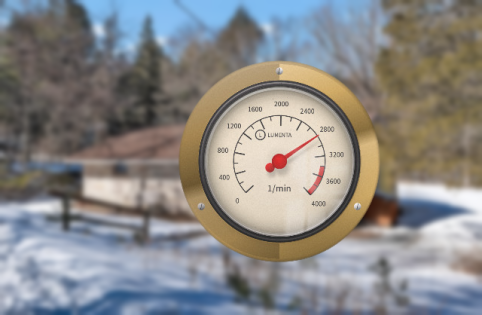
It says 2800 rpm
